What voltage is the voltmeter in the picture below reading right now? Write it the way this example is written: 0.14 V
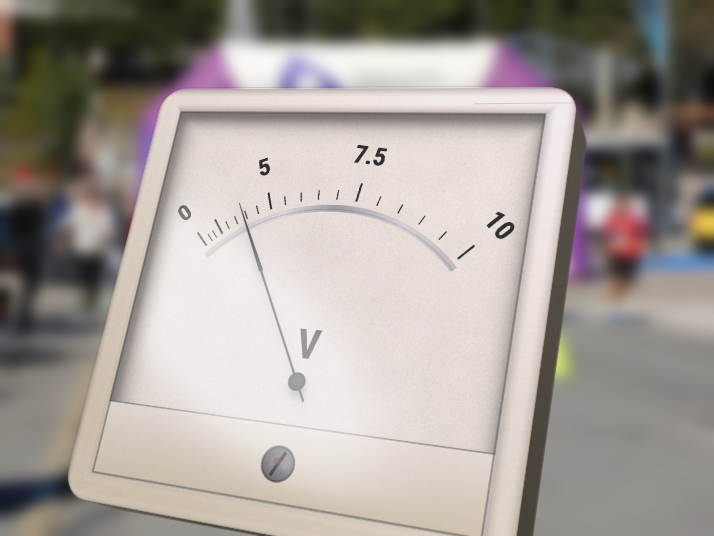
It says 4 V
